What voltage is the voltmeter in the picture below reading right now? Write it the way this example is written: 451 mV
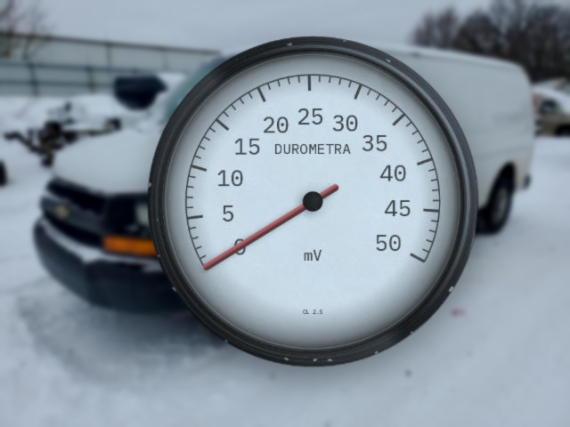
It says 0 mV
